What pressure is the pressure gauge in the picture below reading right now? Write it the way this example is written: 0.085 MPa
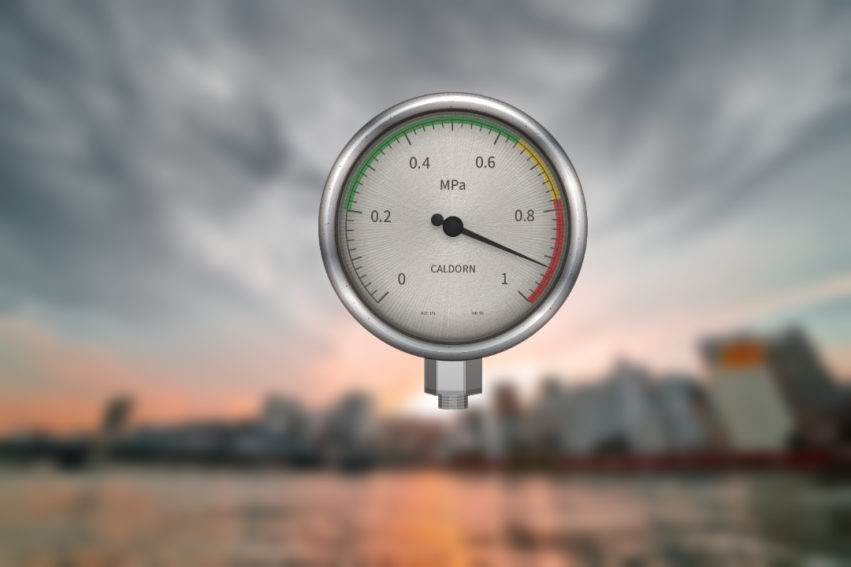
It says 0.92 MPa
